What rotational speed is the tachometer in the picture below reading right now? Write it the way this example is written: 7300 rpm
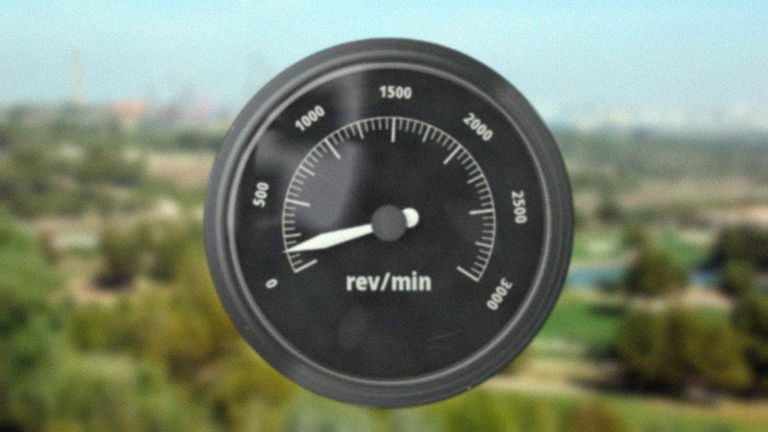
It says 150 rpm
